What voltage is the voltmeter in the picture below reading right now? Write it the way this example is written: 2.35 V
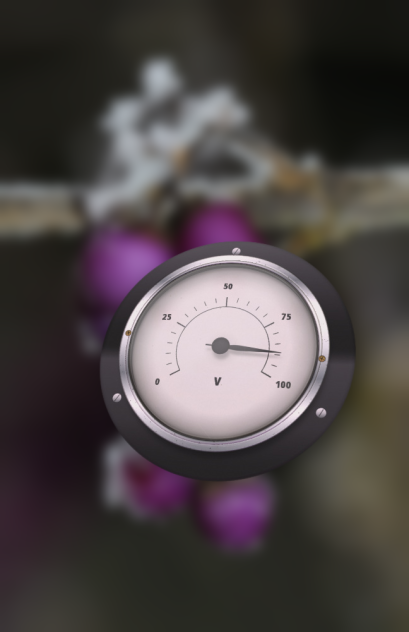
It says 90 V
